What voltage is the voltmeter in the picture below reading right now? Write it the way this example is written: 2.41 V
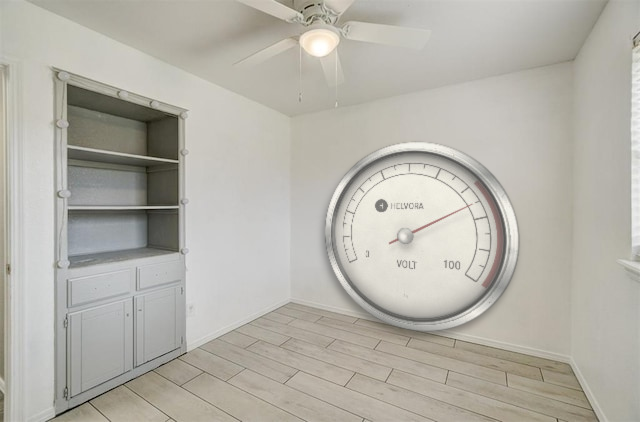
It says 75 V
